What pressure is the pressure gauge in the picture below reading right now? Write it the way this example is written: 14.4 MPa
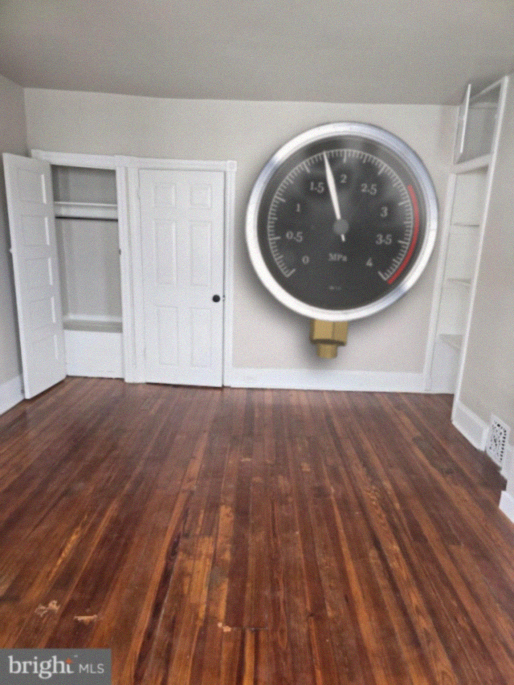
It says 1.75 MPa
